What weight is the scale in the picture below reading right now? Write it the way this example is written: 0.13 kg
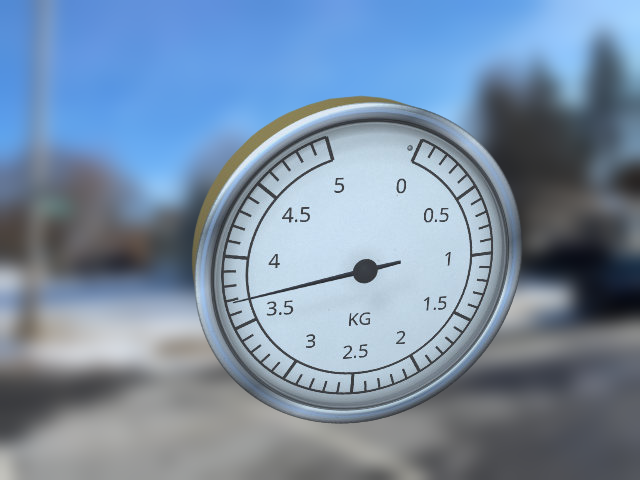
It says 3.7 kg
